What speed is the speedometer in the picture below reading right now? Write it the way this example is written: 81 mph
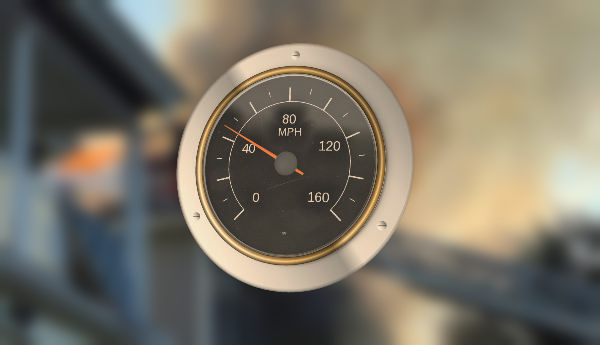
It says 45 mph
